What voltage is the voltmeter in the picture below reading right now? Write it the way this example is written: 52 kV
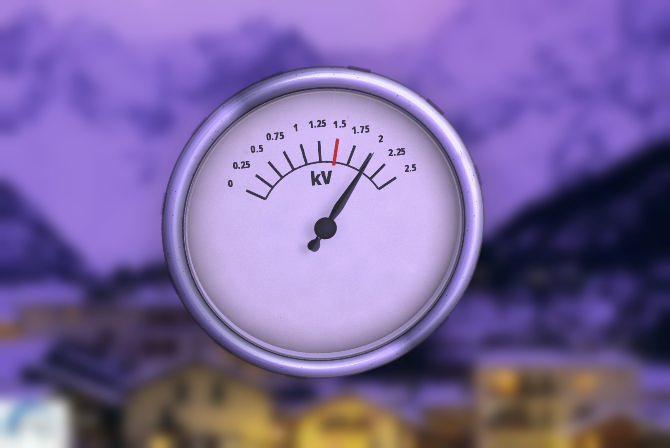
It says 2 kV
